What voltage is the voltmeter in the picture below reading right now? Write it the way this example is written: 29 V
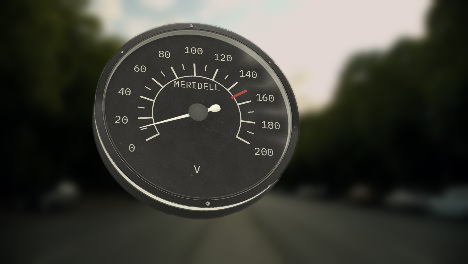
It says 10 V
